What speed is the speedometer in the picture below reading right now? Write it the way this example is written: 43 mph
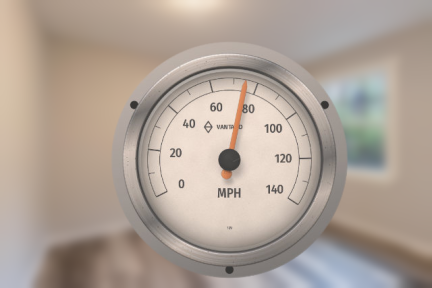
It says 75 mph
